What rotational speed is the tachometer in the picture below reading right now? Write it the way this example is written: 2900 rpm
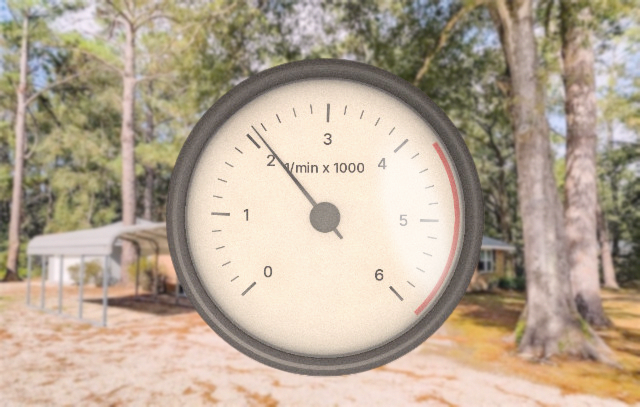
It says 2100 rpm
